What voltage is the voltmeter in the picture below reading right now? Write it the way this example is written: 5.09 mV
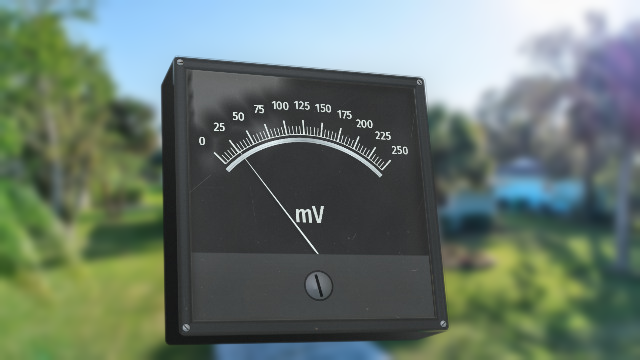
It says 25 mV
